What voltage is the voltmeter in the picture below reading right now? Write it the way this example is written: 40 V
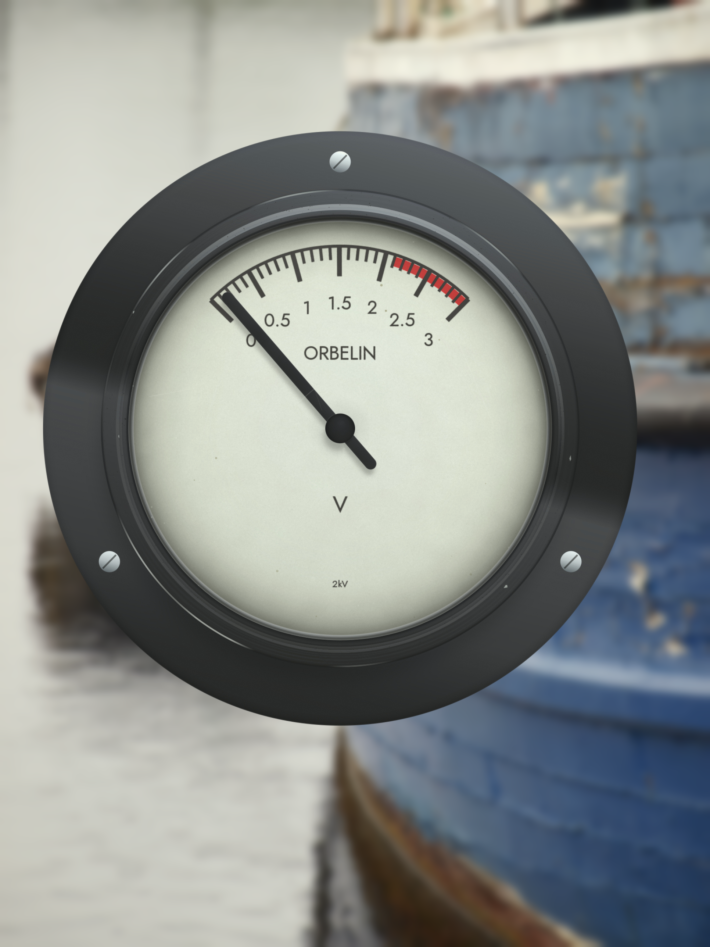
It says 0.15 V
